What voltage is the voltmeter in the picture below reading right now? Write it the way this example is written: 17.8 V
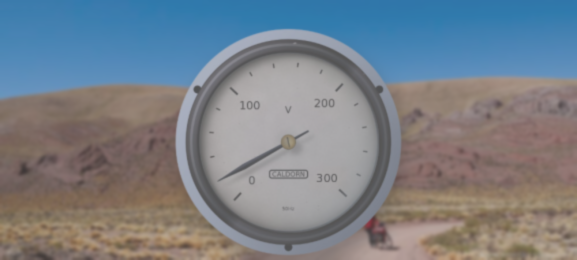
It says 20 V
